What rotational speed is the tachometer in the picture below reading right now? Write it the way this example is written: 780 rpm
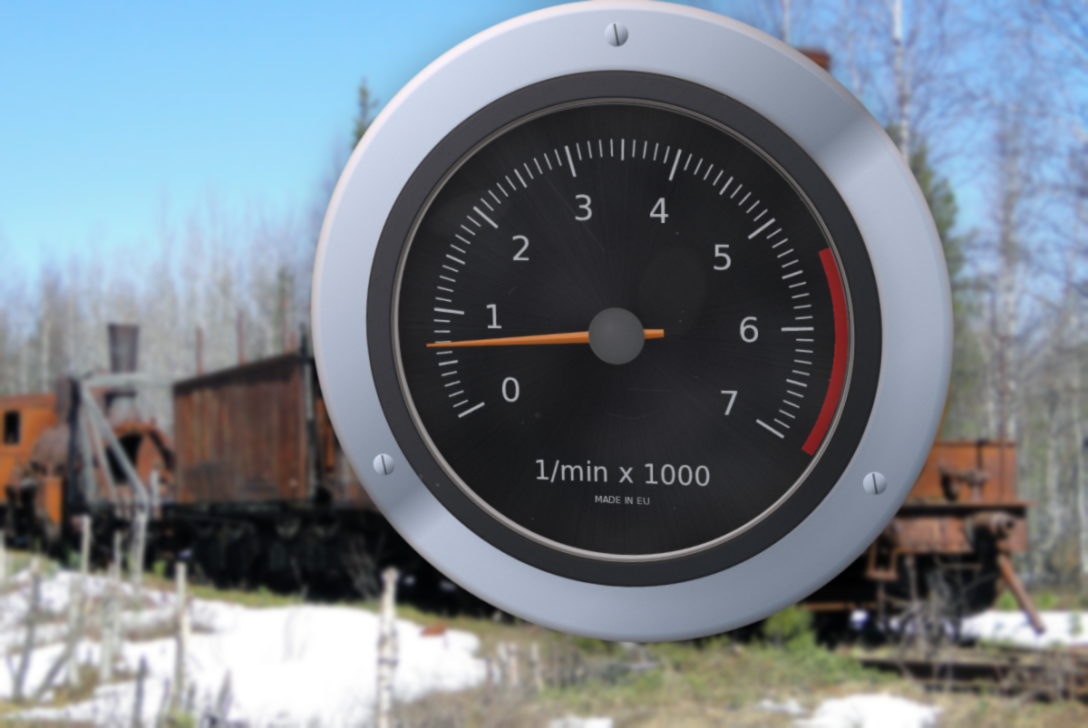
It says 700 rpm
